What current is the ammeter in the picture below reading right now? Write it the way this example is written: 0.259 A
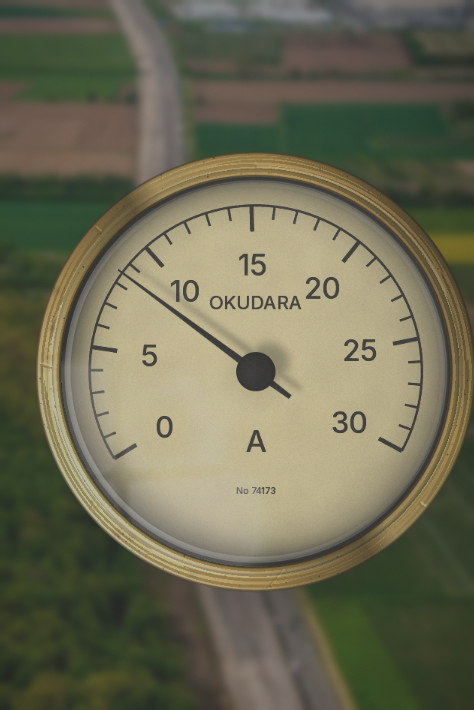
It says 8.5 A
